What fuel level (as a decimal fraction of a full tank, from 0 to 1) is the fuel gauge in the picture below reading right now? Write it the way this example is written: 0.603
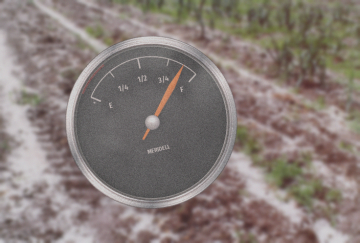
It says 0.875
